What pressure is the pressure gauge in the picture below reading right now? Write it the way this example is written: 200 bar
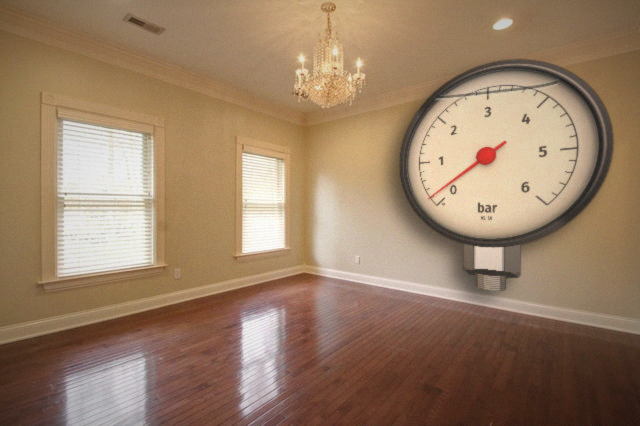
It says 0.2 bar
